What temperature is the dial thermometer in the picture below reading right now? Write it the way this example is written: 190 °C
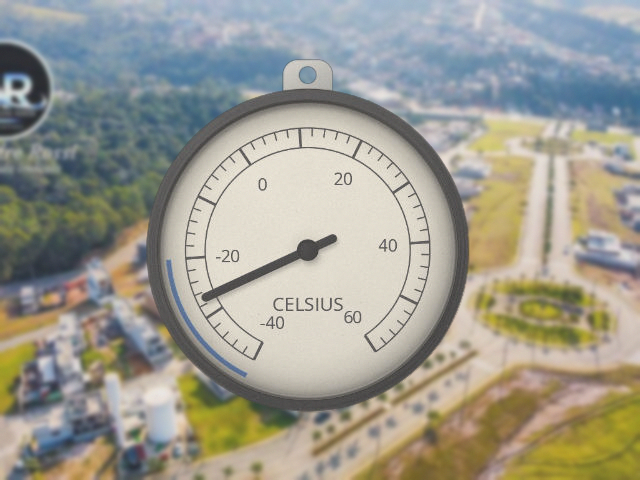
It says -27 °C
